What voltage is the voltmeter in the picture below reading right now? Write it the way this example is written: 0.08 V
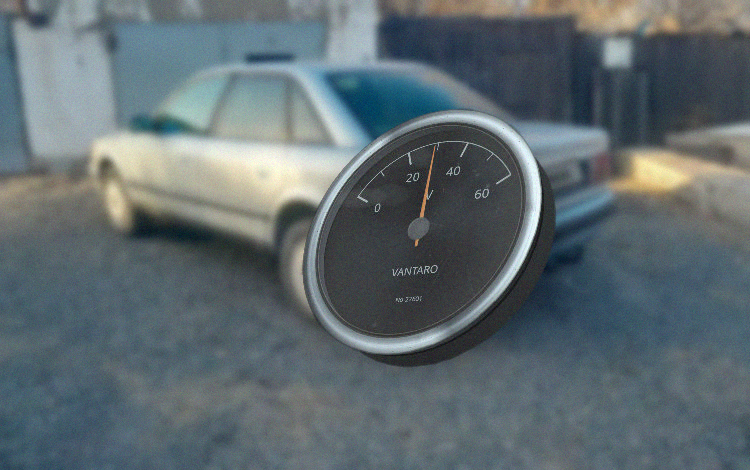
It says 30 V
